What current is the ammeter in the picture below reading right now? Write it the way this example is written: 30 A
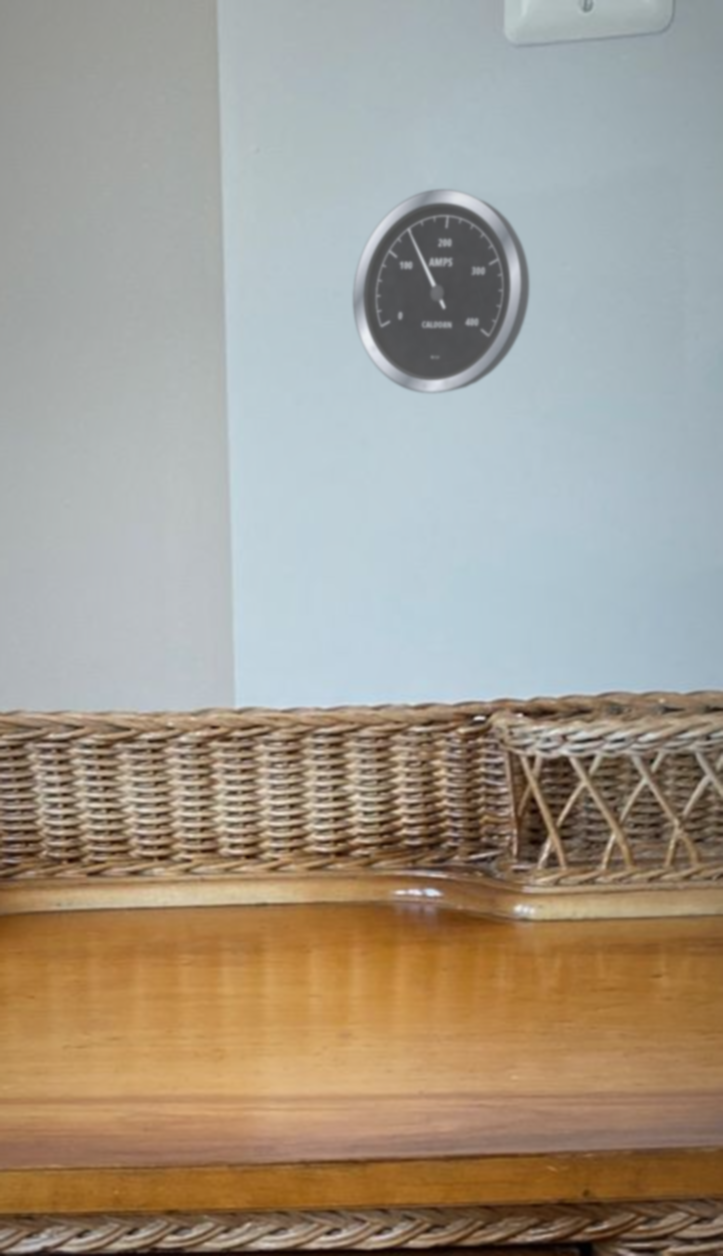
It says 140 A
